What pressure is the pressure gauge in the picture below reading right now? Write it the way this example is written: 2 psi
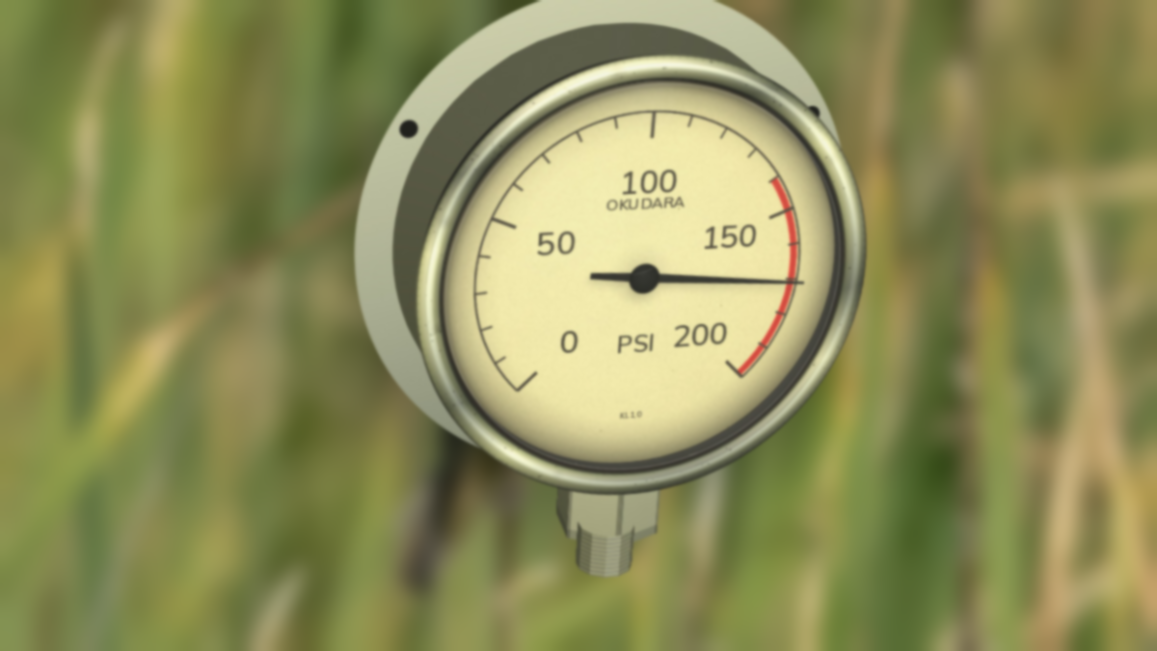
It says 170 psi
